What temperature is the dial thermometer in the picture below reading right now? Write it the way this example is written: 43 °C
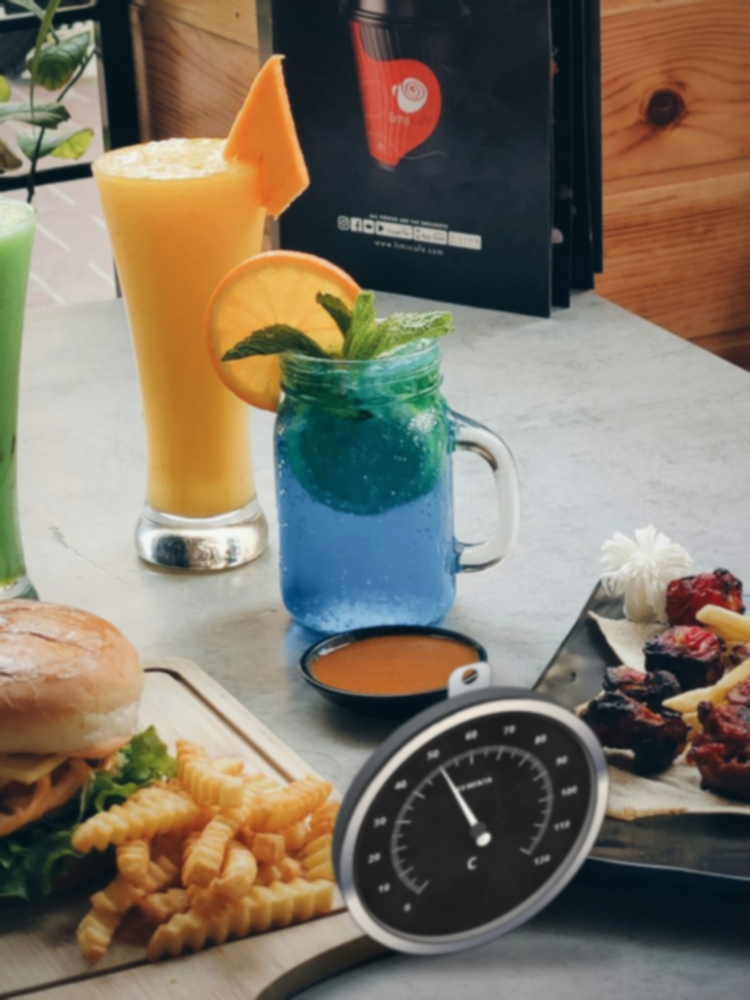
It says 50 °C
